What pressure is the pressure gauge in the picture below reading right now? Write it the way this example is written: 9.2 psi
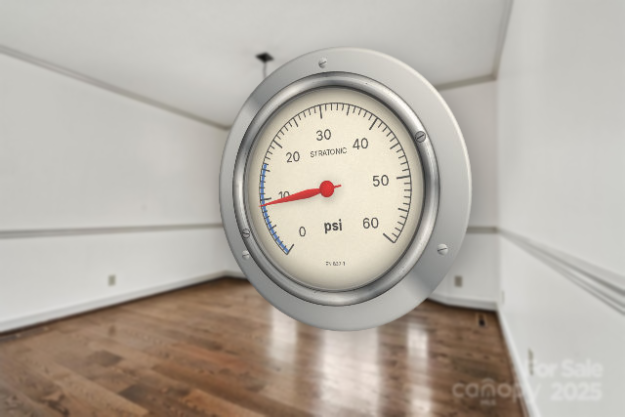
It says 9 psi
